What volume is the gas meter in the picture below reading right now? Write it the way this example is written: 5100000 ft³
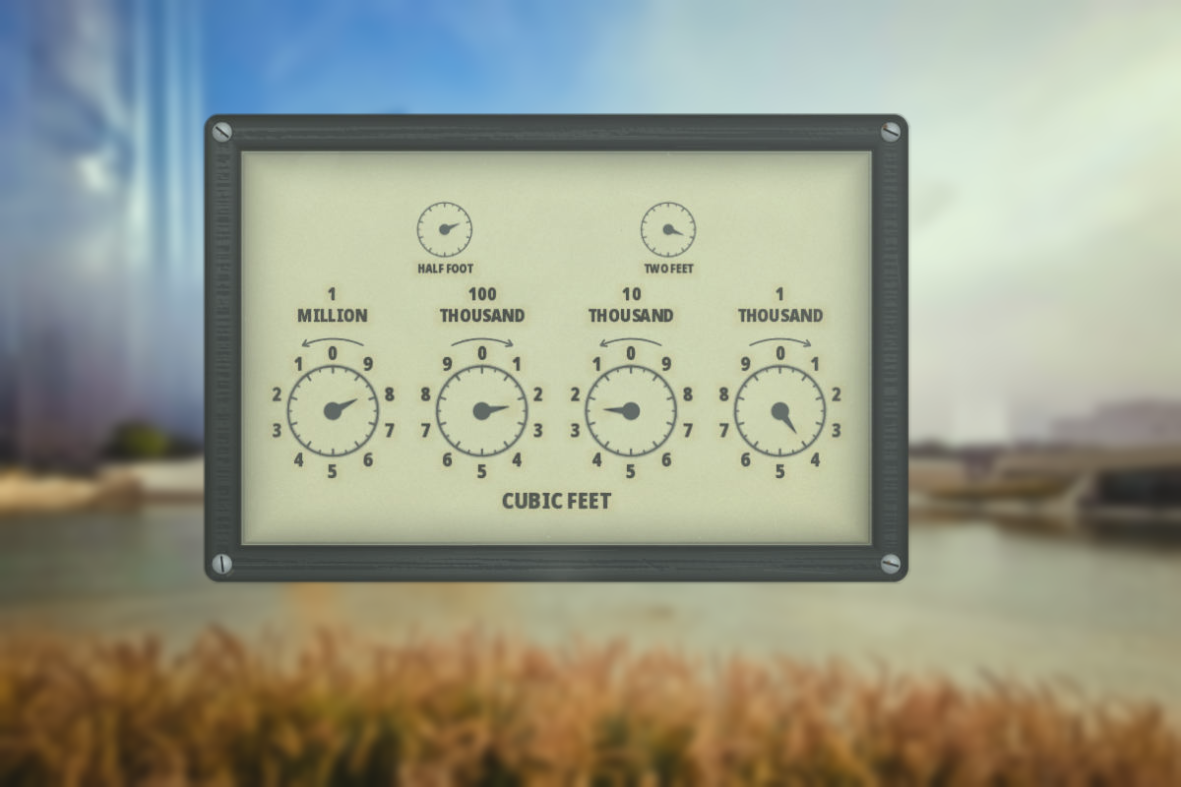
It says 822400 ft³
